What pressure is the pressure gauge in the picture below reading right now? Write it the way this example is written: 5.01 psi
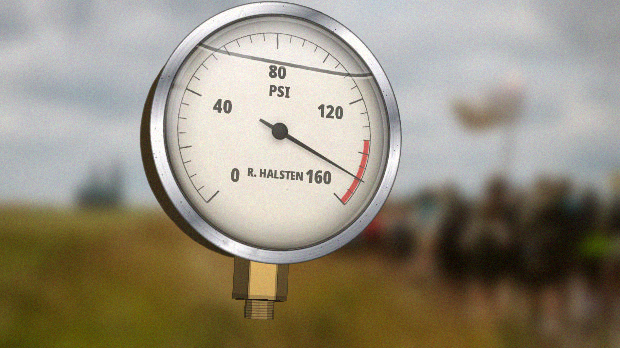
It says 150 psi
